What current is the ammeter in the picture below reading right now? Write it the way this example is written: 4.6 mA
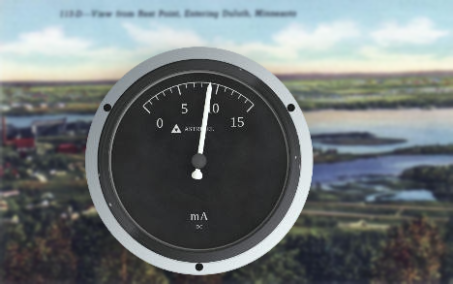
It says 9 mA
